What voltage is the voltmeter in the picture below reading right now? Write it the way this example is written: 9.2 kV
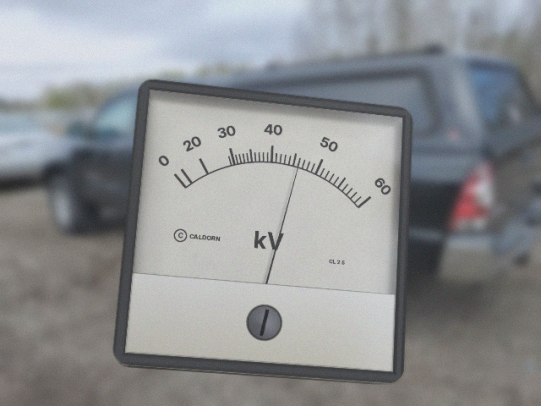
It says 46 kV
